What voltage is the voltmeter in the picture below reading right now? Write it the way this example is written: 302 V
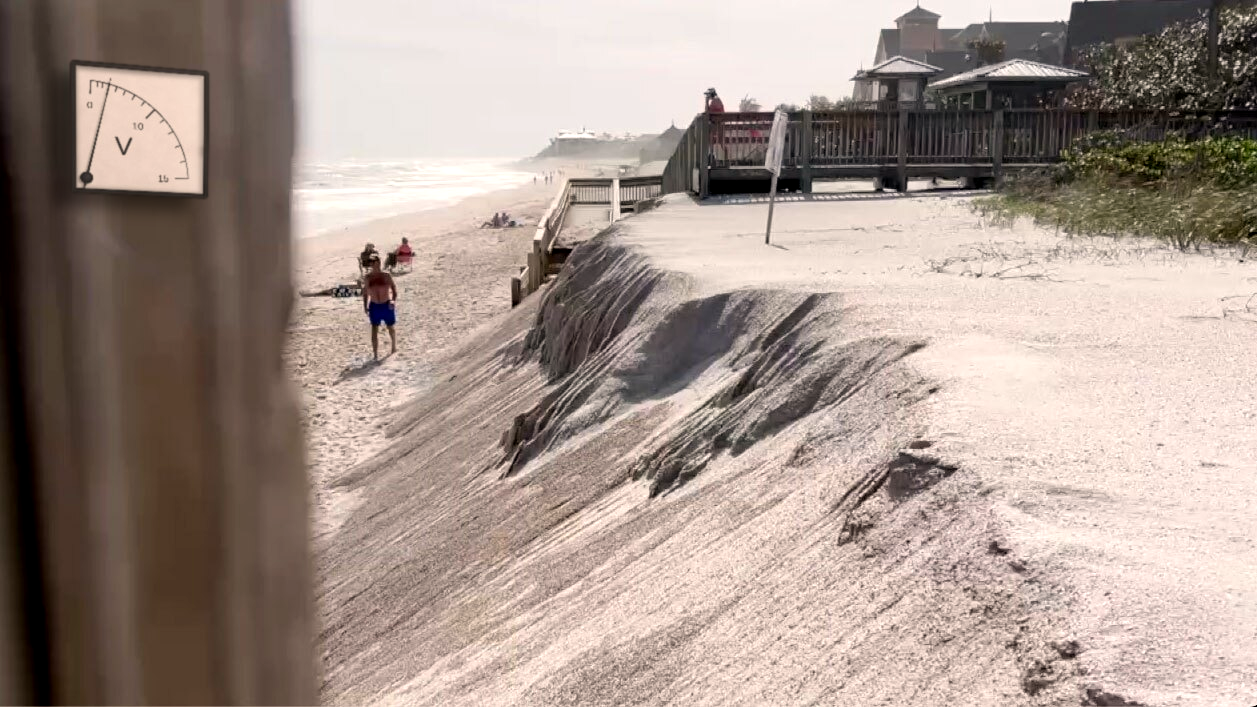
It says 5 V
